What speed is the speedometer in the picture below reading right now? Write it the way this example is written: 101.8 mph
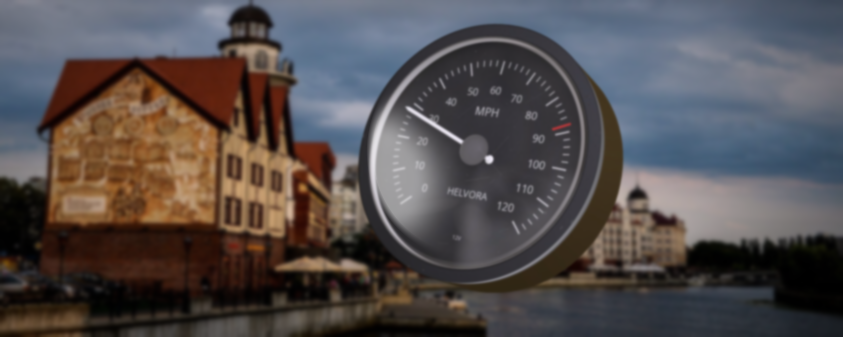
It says 28 mph
